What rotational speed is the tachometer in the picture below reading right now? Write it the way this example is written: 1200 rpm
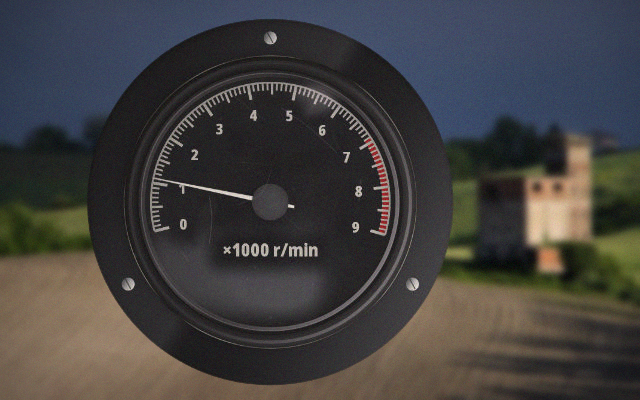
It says 1100 rpm
